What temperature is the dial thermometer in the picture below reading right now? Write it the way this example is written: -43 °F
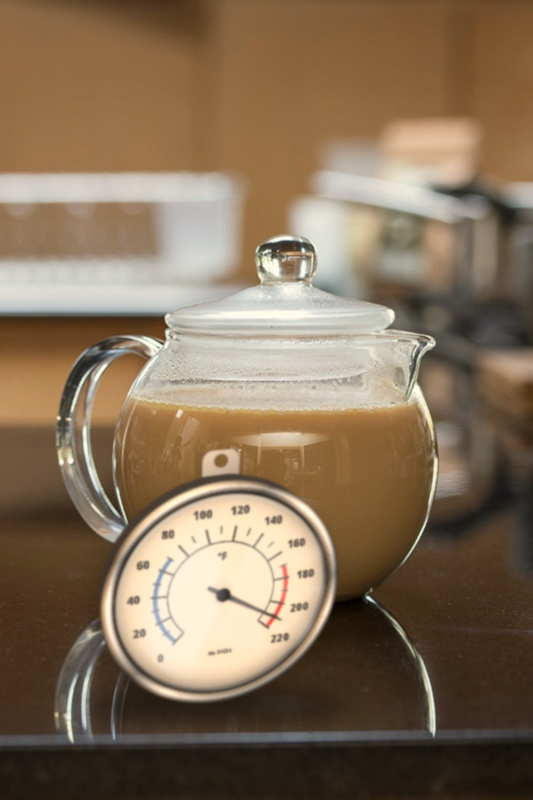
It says 210 °F
